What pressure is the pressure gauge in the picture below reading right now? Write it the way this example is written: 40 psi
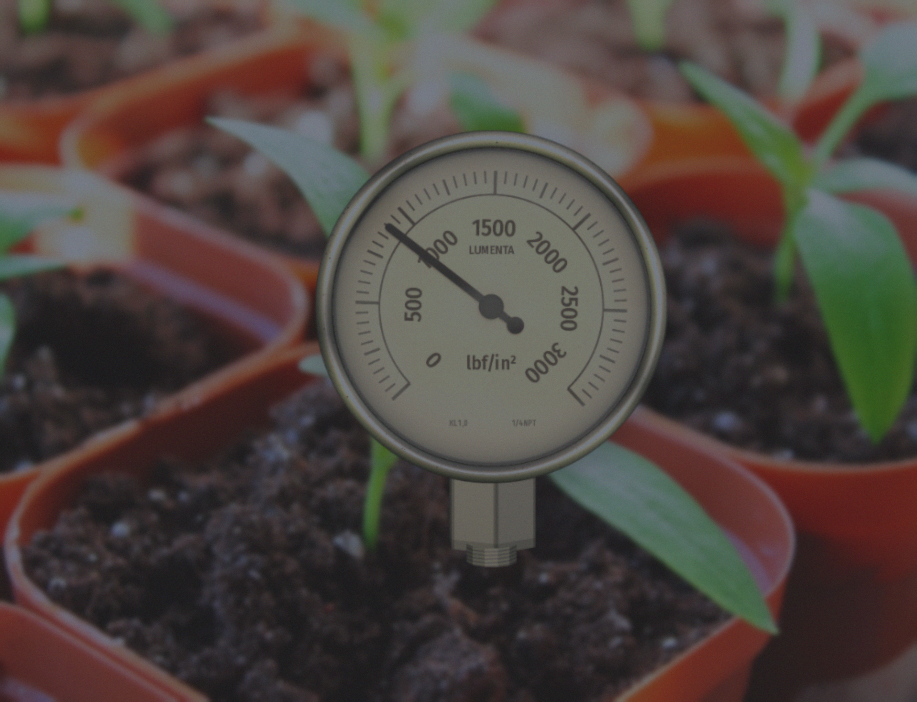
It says 900 psi
